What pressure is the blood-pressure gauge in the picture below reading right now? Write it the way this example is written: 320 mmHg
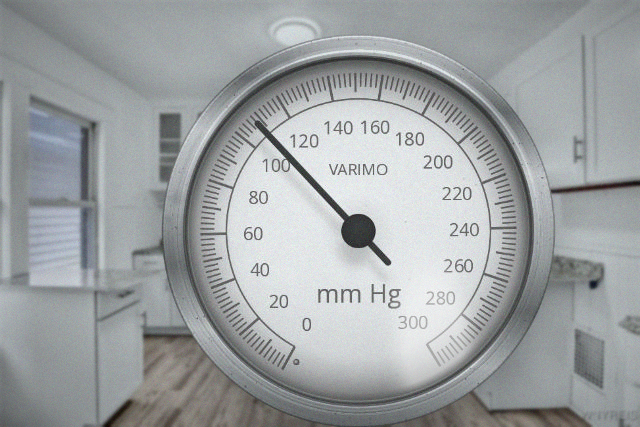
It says 108 mmHg
